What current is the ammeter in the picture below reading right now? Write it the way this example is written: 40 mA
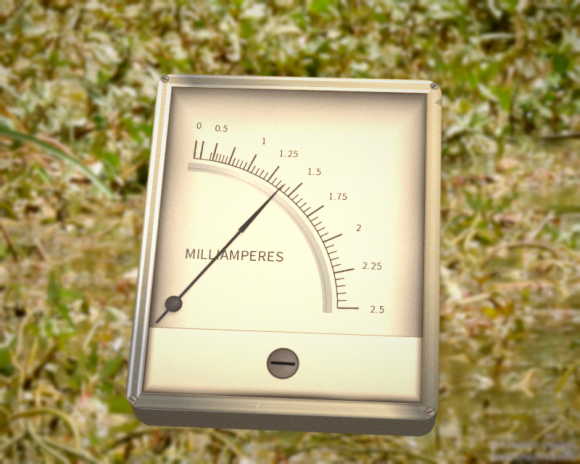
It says 1.4 mA
